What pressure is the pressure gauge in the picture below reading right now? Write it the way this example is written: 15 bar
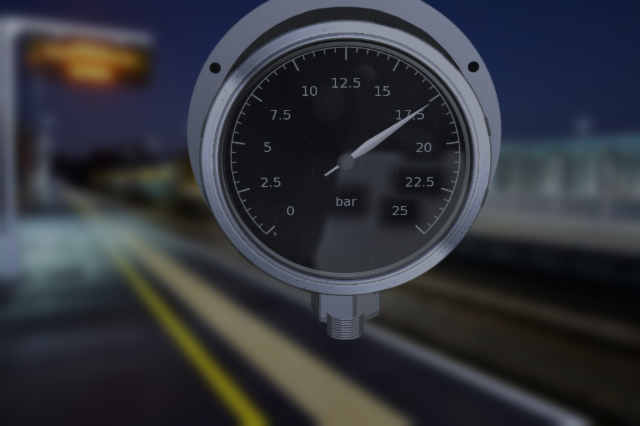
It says 17.5 bar
